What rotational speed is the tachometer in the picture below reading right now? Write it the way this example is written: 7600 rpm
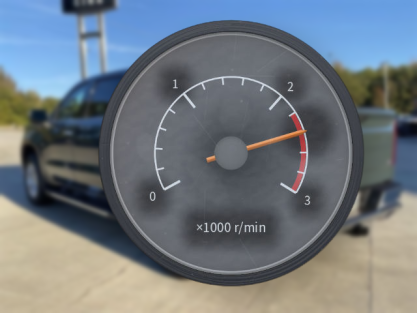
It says 2400 rpm
